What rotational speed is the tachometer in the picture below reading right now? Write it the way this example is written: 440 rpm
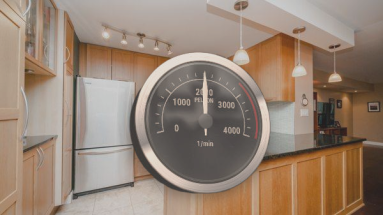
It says 2000 rpm
